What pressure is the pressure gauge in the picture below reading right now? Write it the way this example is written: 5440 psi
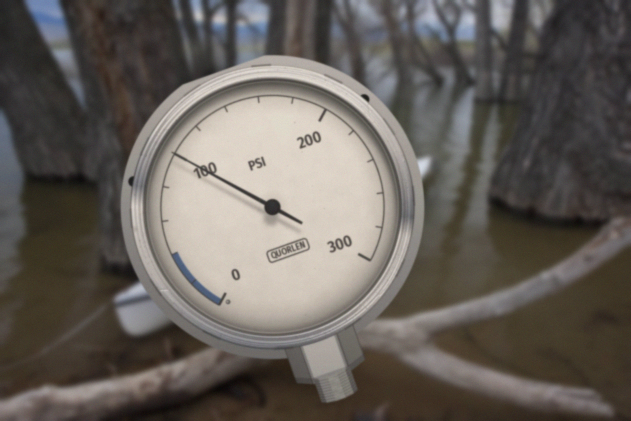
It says 100 psi
